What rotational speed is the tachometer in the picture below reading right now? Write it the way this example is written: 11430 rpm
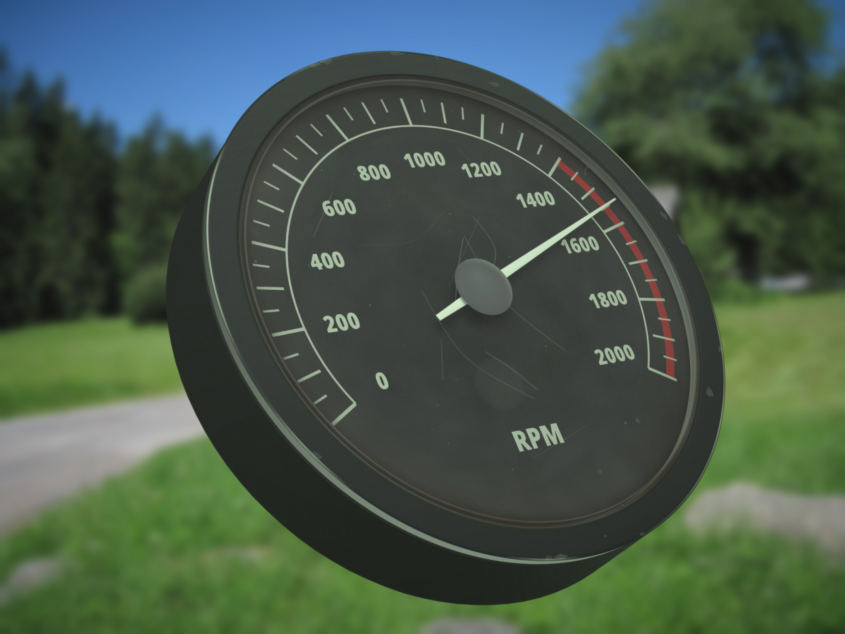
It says 1550 rpm
